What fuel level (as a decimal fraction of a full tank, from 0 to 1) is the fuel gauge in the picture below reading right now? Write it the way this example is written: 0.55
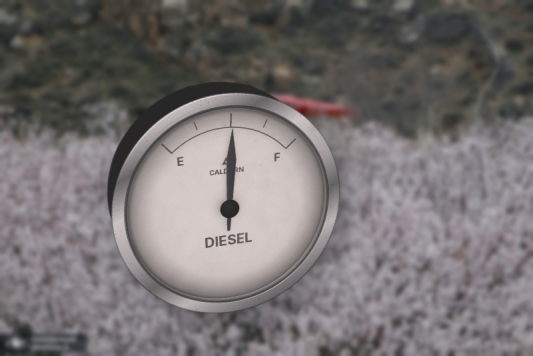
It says 0.5
